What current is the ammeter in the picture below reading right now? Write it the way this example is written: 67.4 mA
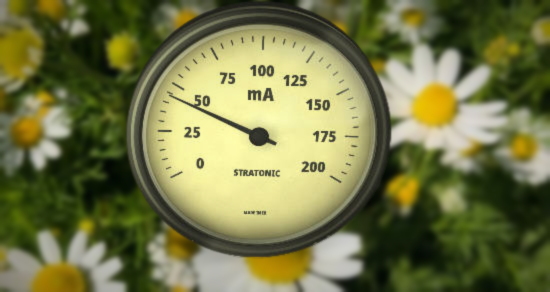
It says 45 mA
